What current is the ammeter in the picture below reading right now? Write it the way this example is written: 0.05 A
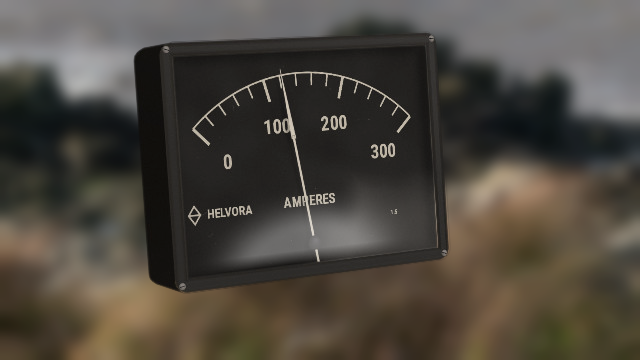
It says 120 A
